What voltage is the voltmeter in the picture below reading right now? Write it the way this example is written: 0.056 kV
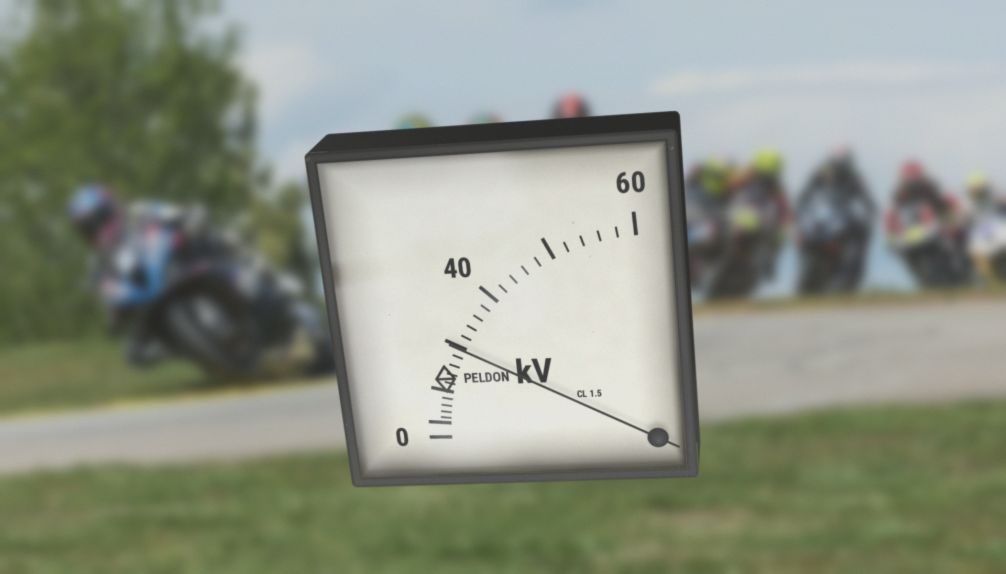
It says 30 kV
